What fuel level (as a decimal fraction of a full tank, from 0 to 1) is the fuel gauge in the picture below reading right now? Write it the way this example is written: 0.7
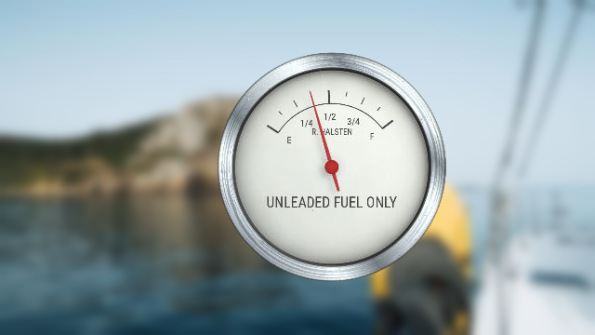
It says 0.375
